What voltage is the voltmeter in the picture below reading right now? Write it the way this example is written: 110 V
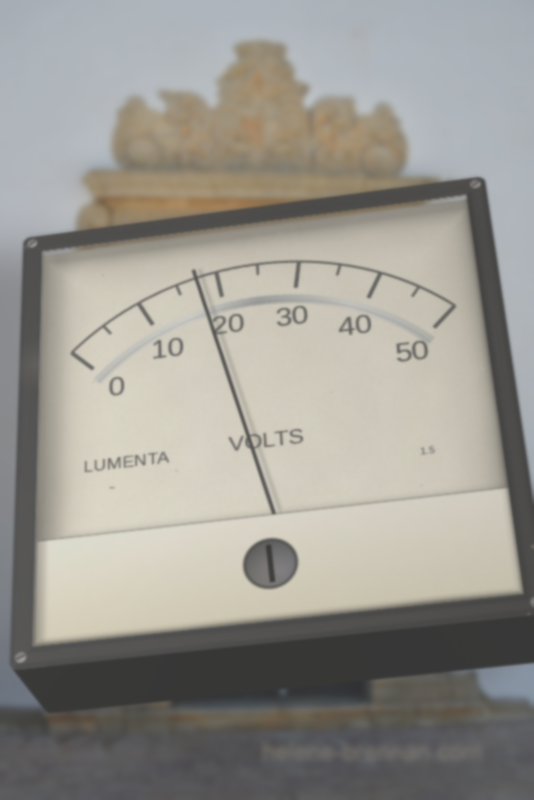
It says 17.5 V
